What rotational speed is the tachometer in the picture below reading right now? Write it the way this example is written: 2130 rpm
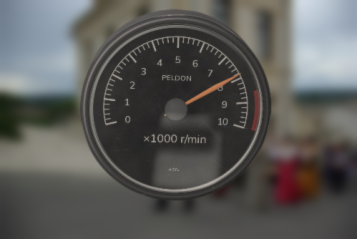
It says 7800 rpm
